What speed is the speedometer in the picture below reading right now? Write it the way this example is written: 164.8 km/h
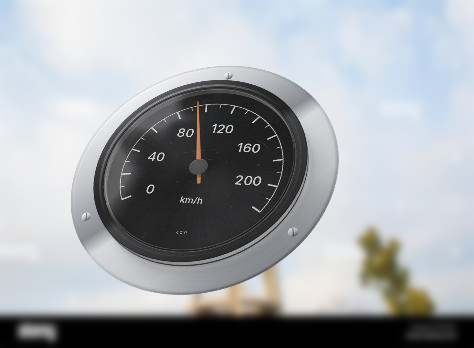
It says 95 km/h
